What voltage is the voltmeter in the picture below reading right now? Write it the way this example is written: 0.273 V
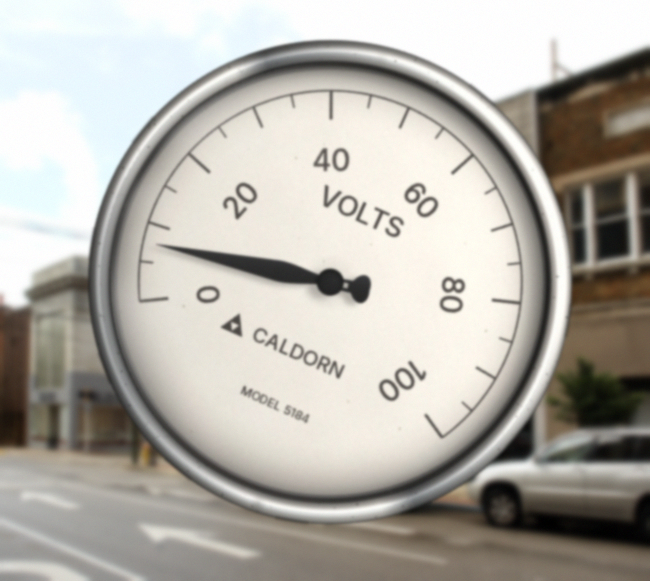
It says 7.5 V
